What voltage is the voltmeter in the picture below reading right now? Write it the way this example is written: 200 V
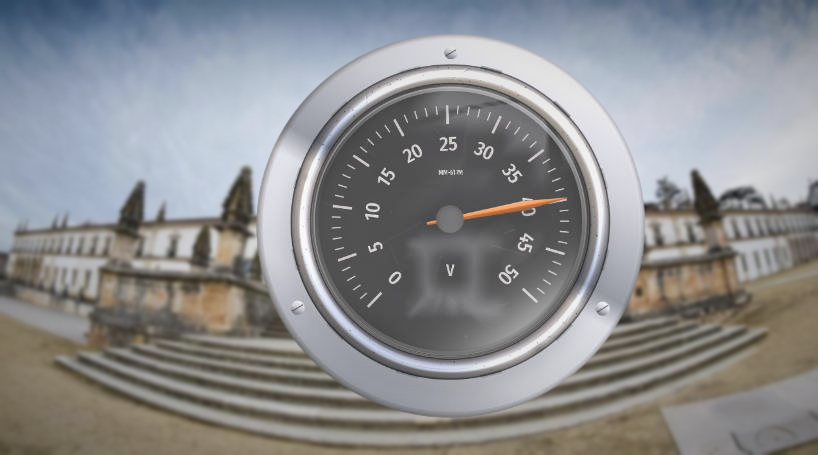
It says 40 V
